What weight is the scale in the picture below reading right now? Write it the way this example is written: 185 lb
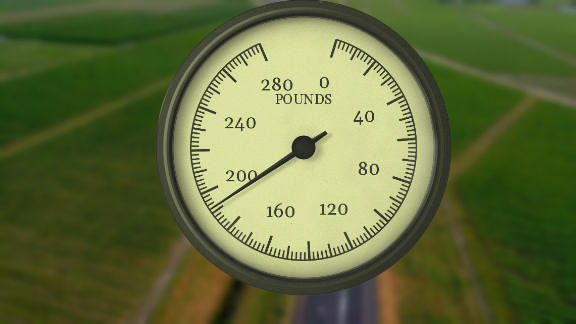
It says 192 lb
